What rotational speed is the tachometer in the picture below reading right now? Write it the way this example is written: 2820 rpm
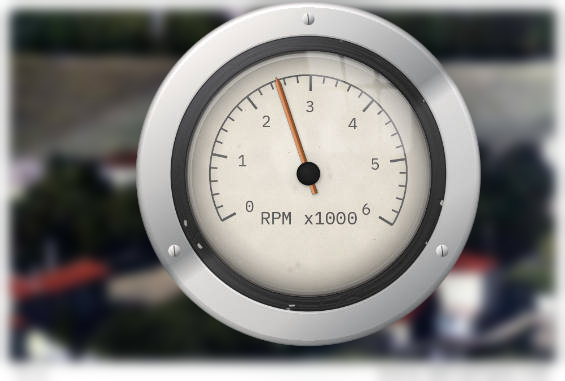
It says 2500 rpm
